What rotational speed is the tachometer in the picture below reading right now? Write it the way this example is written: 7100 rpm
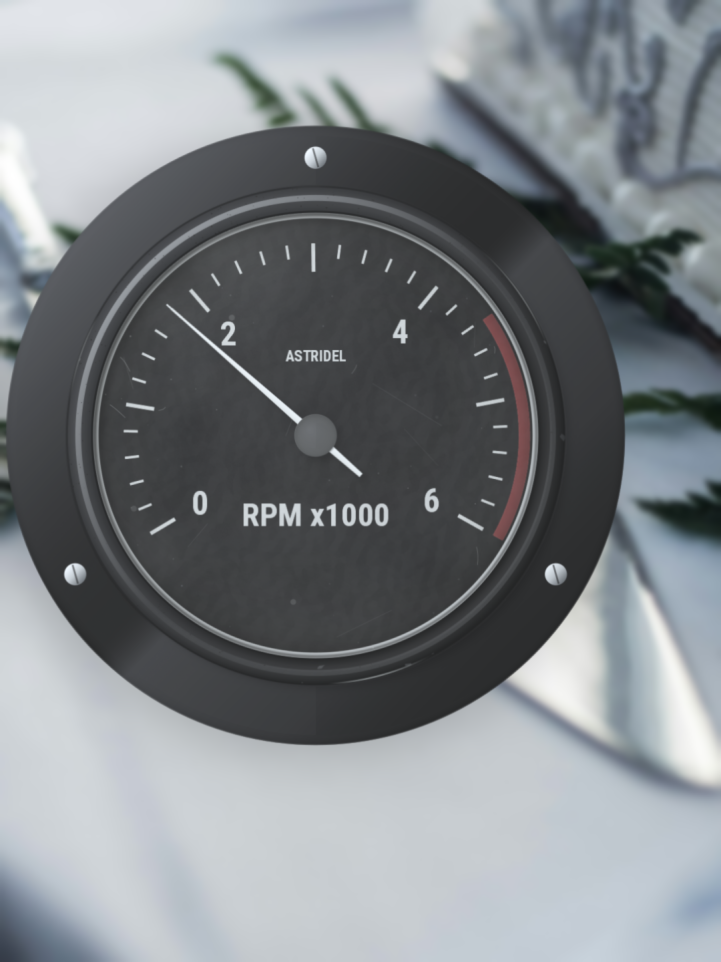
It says 1800 rpm
